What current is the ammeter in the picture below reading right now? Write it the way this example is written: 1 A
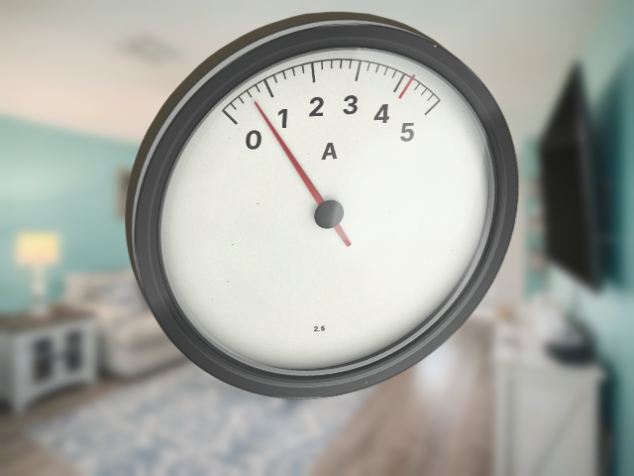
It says 0.6 A
